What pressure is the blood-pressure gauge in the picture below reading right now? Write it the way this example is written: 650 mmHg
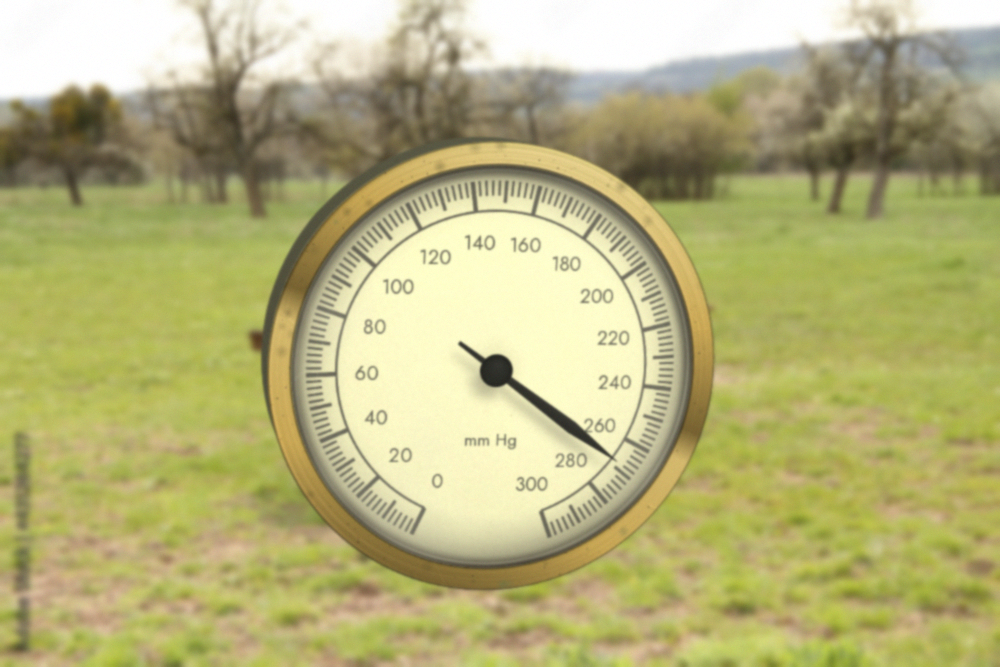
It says 268 mmHg
